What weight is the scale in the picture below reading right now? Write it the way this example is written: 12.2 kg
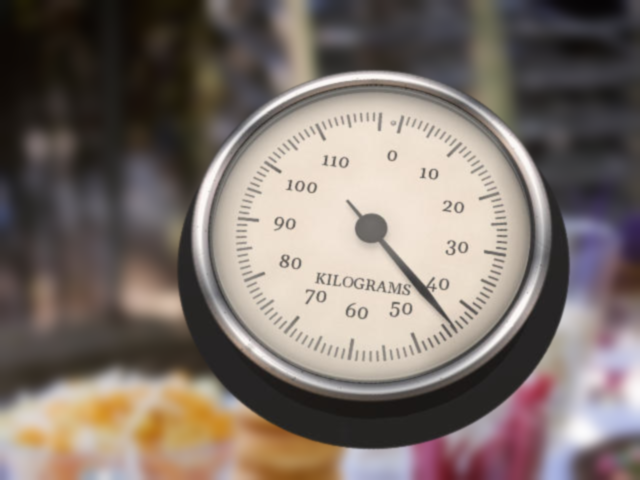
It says 44 kg
